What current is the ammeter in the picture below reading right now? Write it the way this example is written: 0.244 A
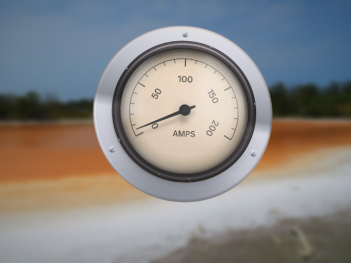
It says 5 A
